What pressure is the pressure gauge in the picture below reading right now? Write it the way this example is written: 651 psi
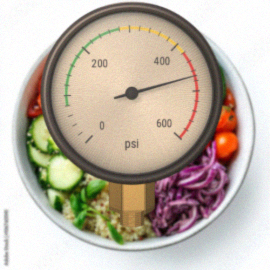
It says 470 psi
